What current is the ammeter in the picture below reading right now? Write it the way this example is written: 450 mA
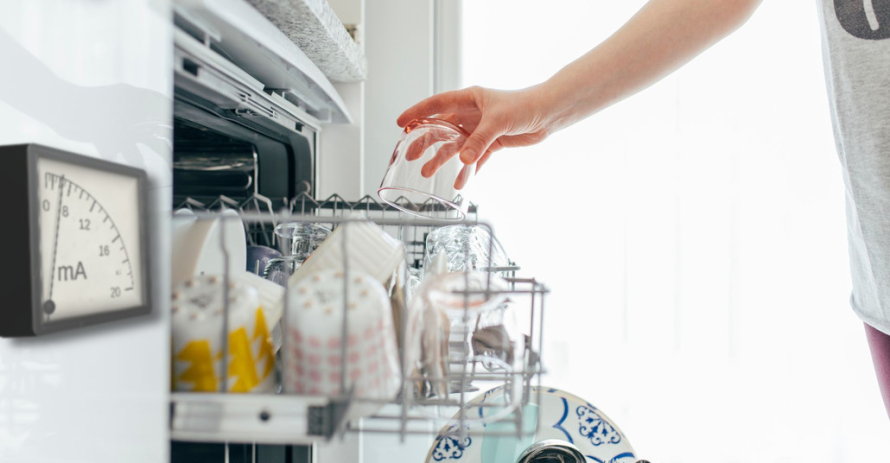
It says 6 mA
